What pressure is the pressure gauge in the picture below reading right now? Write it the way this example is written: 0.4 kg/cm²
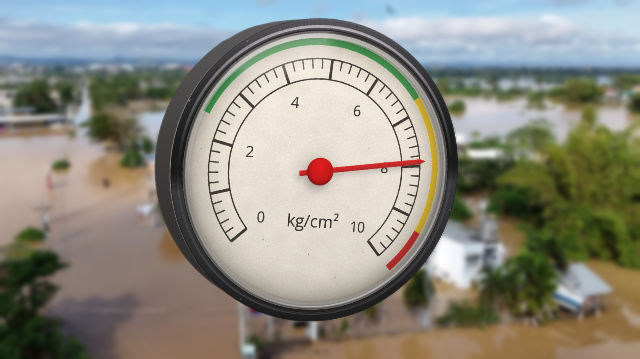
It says 7.9 kg/cm²
